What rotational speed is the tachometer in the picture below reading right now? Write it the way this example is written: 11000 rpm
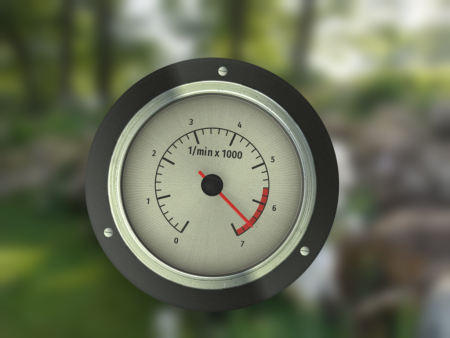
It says 6600 rpm
